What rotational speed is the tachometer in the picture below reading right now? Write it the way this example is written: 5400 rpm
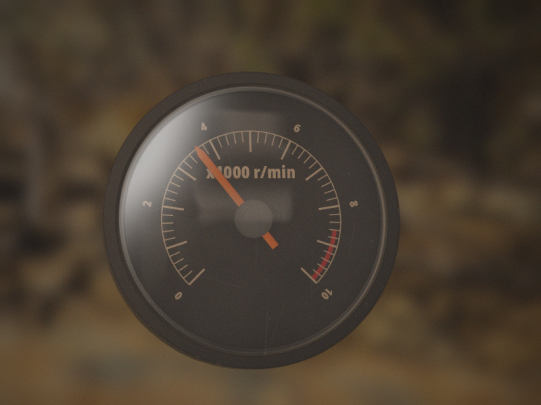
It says 3600 rpm
